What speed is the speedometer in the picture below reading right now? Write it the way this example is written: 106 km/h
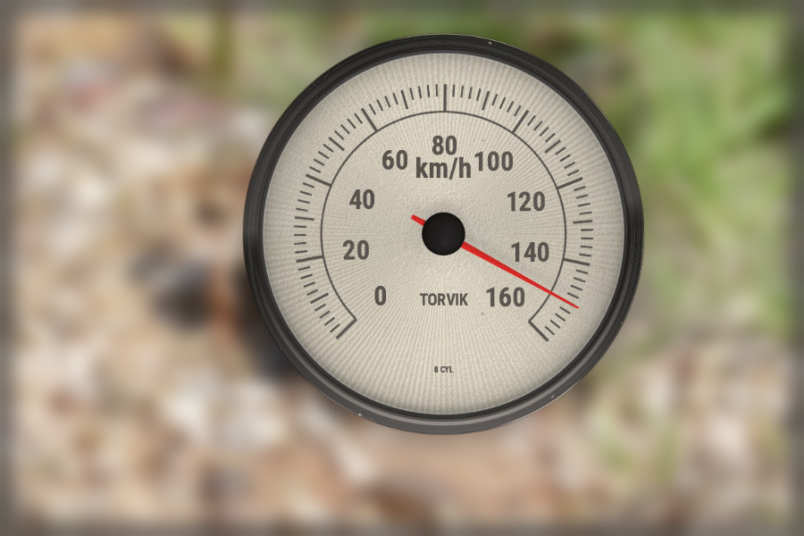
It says 150 km/h
